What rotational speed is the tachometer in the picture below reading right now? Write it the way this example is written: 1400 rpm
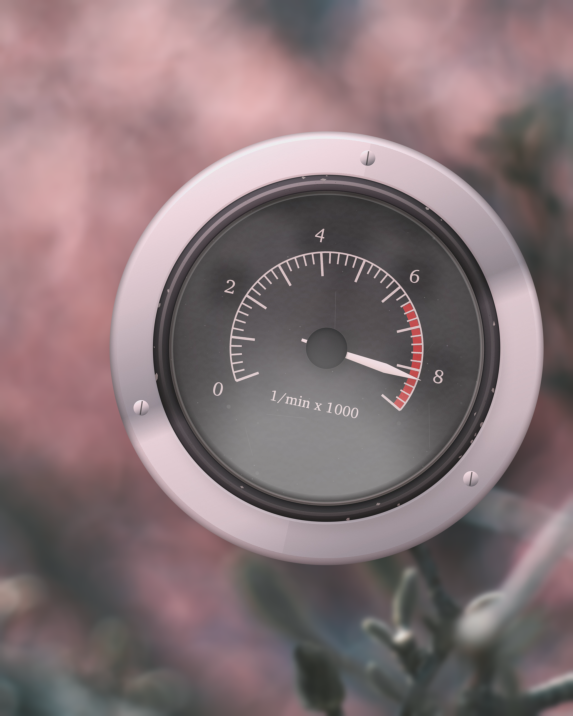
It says 8200 rpm
